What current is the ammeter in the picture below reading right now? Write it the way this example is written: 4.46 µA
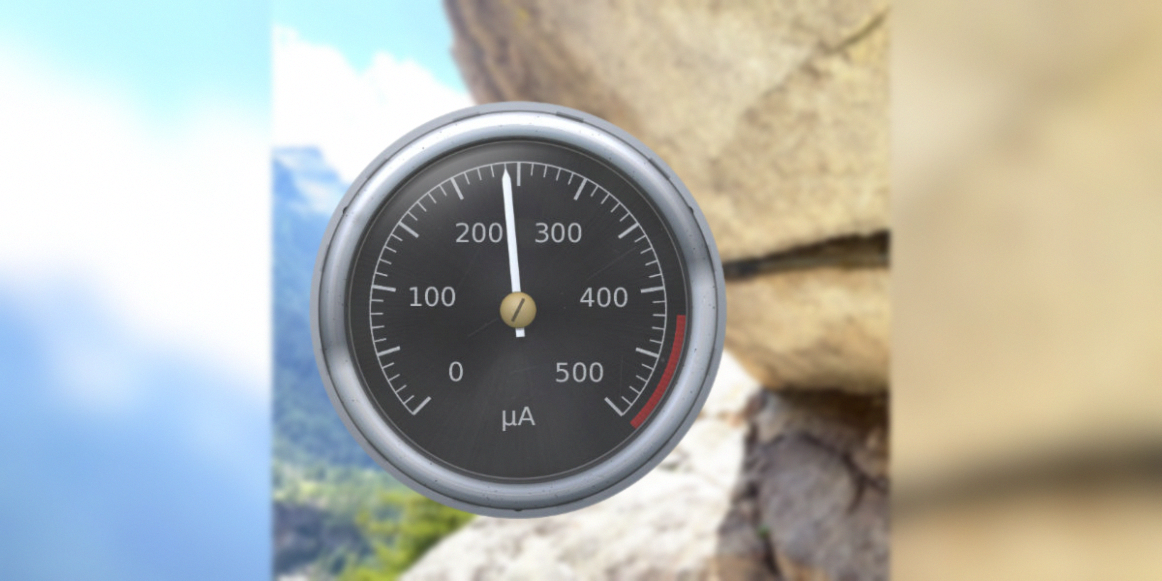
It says 240 µA
